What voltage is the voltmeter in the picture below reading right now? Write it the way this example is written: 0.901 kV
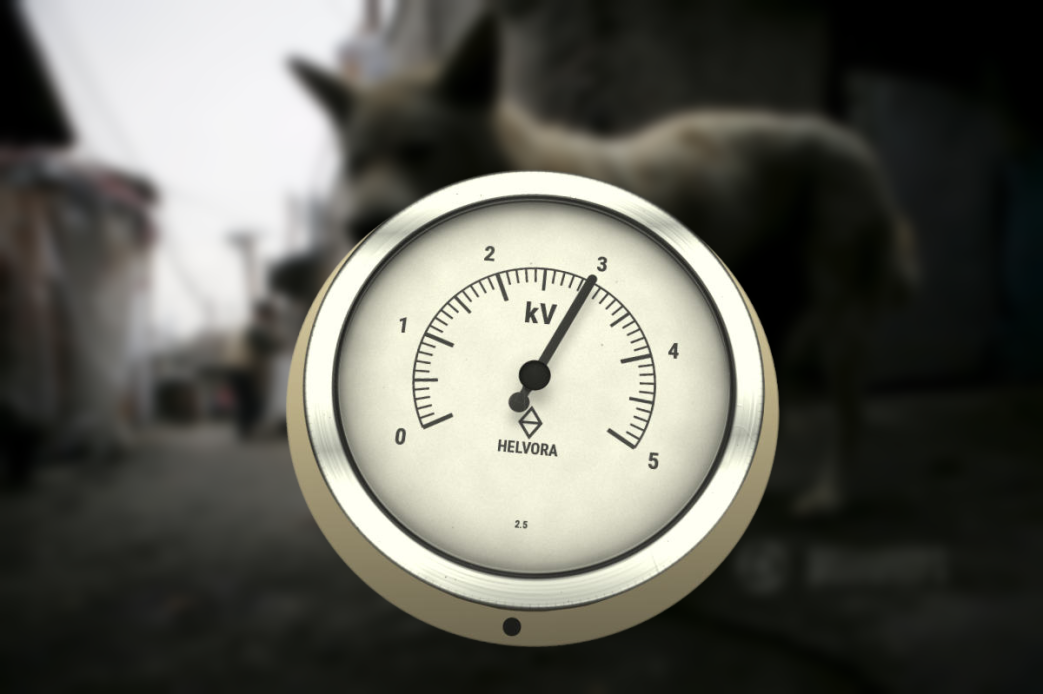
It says 3 kV
